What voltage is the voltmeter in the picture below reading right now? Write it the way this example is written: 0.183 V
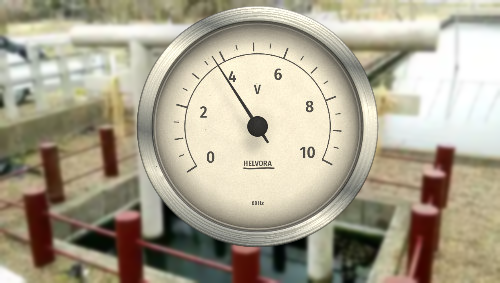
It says 3.75 V
